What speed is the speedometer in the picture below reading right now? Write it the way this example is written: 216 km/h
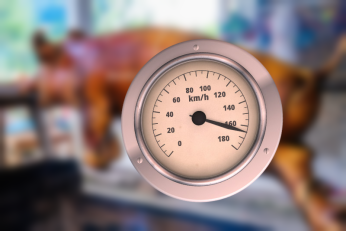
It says 165 km/h
